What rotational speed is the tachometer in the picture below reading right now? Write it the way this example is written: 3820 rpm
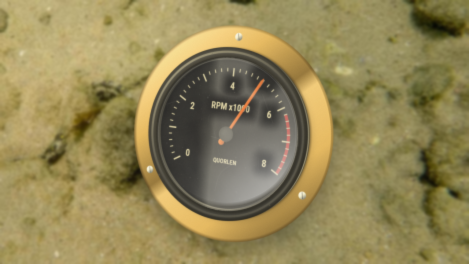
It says 5000 rpm
